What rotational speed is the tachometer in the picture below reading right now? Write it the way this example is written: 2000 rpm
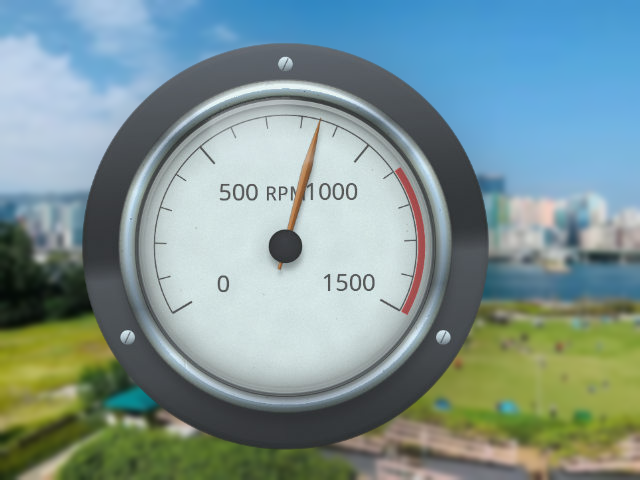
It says 850 rpm
